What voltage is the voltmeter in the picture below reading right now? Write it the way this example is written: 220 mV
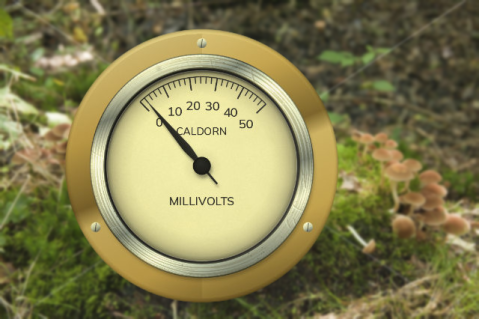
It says 2 mV
